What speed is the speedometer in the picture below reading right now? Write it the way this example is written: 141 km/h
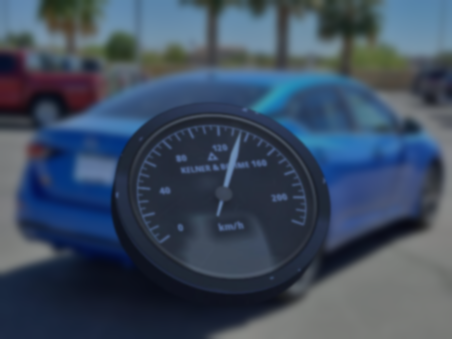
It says 135 km/h
